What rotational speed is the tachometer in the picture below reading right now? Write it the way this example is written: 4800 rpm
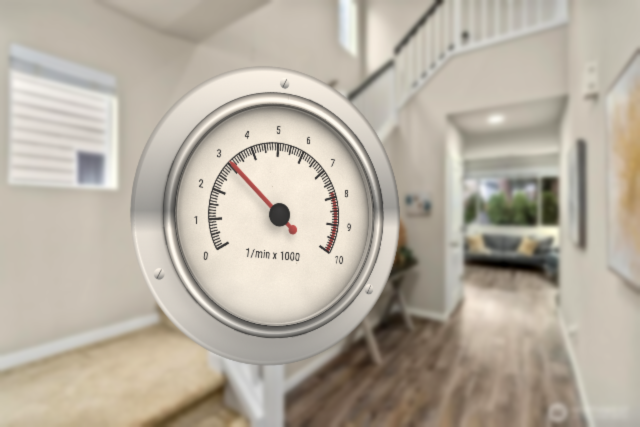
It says 3000 rpm
